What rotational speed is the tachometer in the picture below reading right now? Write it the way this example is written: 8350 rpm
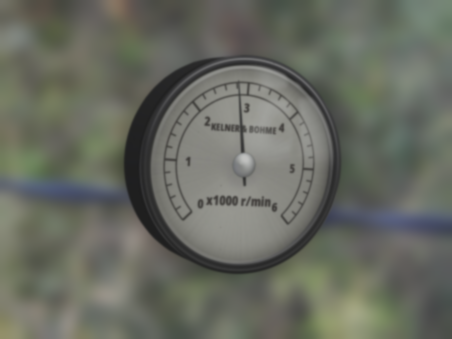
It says 2800 rpm
